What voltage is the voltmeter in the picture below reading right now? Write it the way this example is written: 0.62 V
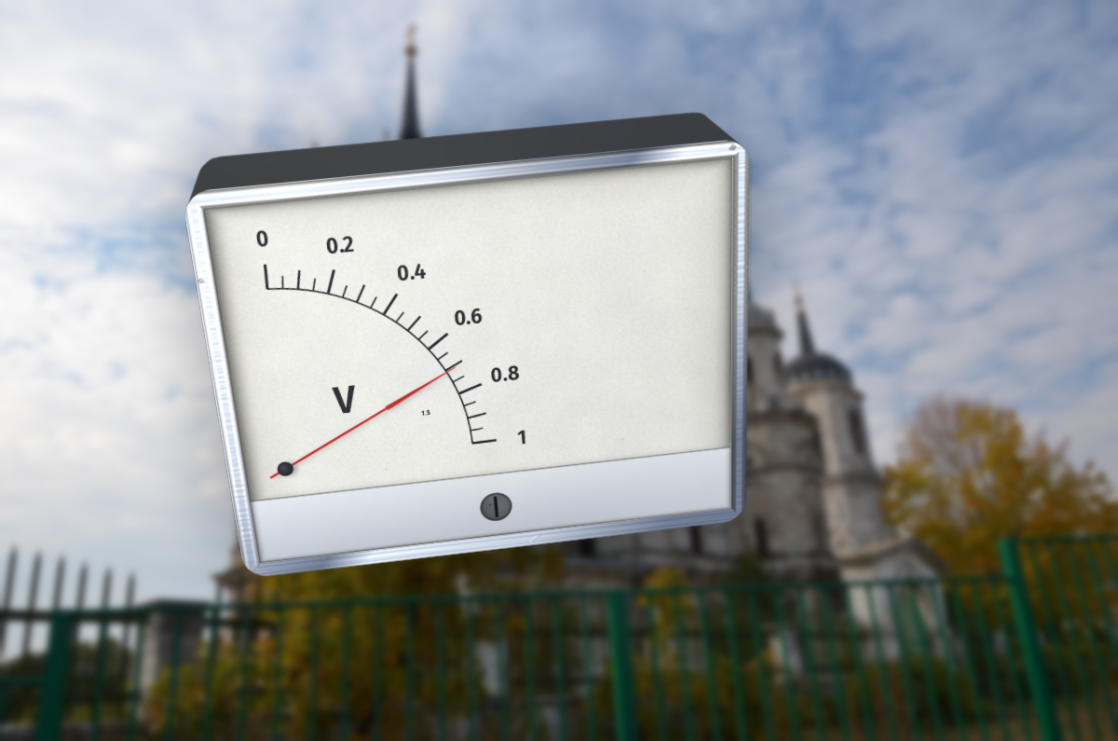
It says 0.7 V
